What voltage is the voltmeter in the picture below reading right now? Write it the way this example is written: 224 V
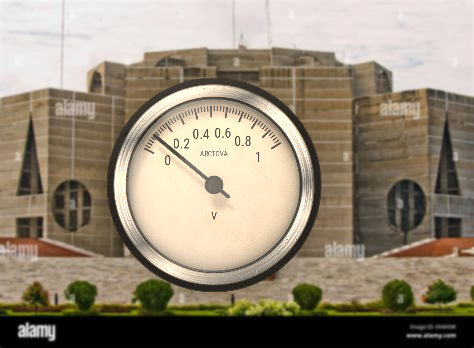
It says 0.1 V
